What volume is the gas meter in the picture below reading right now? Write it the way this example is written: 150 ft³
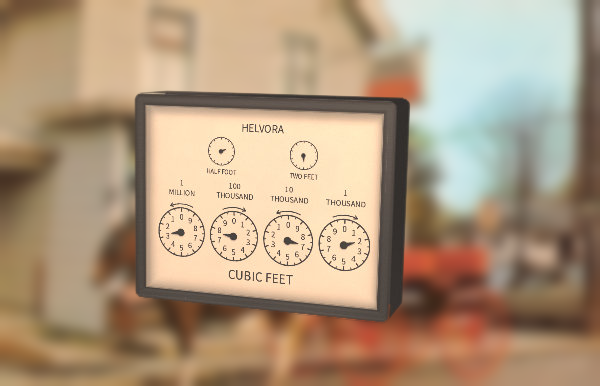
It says 277200 ft³
